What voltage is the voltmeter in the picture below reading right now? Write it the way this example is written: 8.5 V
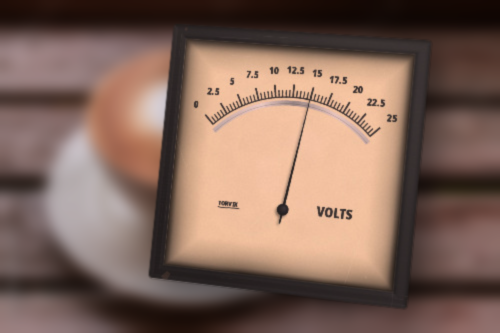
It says 15 V
